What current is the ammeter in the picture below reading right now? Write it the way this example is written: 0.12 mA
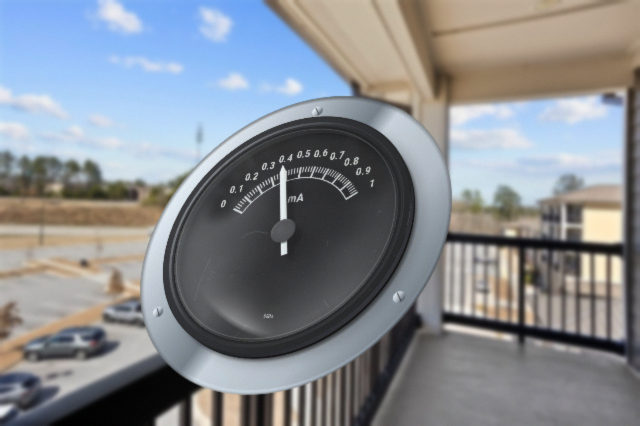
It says 0.4 mA
